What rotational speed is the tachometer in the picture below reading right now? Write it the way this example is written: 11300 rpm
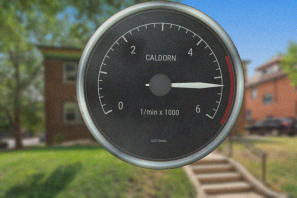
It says 5200 rpm
